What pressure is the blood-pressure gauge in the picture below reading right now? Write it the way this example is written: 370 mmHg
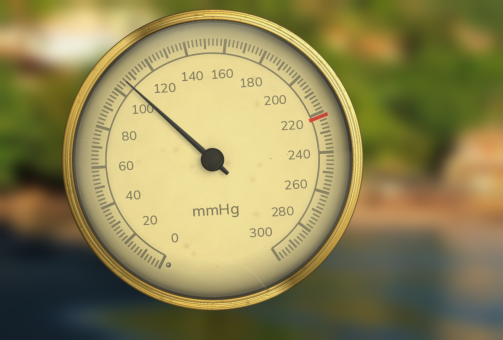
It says 106 mmHg
